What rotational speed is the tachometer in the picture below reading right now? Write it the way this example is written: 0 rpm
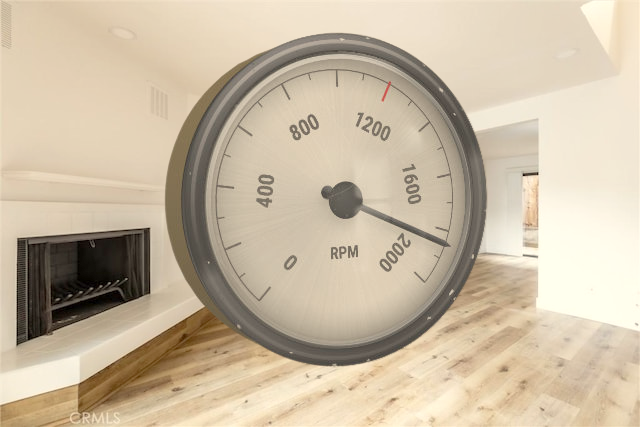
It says 1850 rpm
